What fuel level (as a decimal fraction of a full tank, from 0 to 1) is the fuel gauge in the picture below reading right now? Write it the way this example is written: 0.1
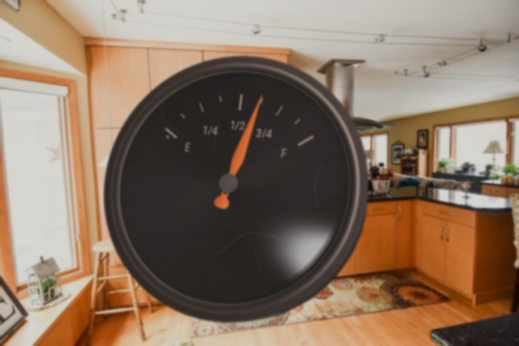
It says 0.625
